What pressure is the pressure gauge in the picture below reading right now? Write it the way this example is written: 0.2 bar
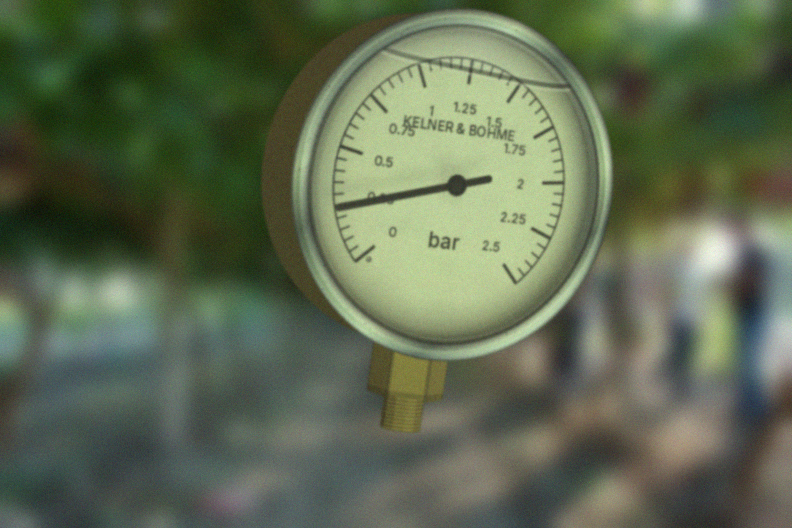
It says 0.25 bar
